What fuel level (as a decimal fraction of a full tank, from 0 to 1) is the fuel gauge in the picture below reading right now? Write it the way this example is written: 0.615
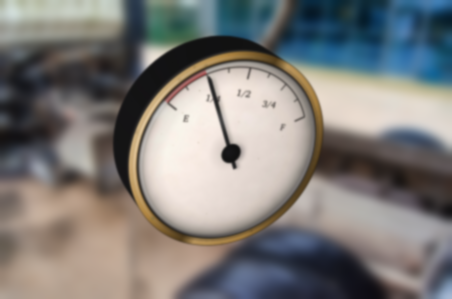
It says 0.25
